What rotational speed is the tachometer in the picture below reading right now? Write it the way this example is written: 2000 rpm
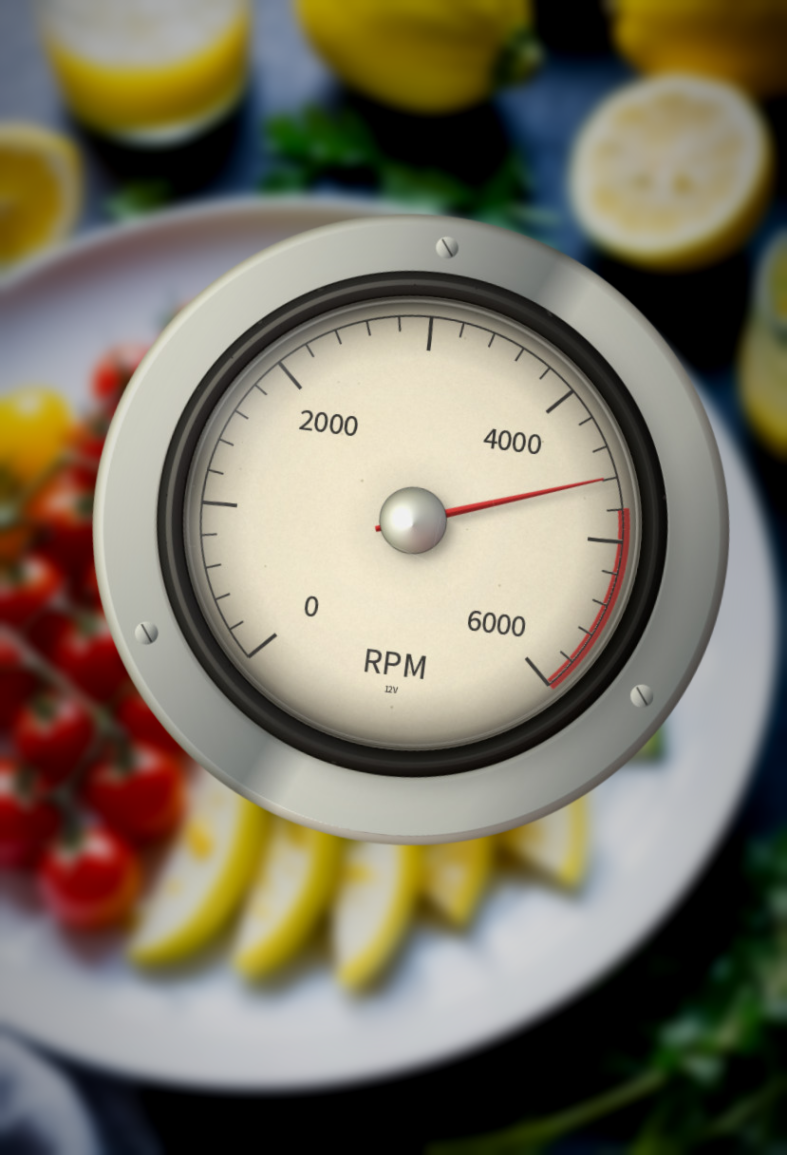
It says 4600 rpm
